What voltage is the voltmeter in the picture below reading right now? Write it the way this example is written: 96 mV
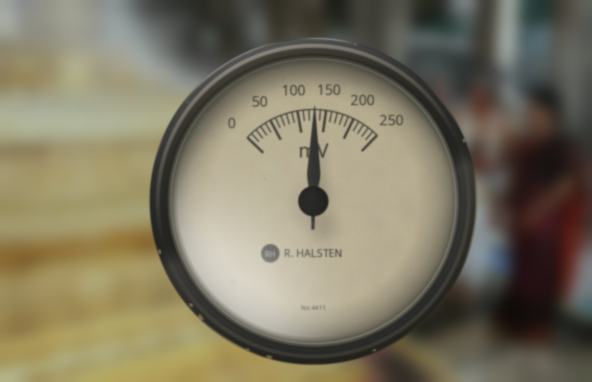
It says 130 mV
